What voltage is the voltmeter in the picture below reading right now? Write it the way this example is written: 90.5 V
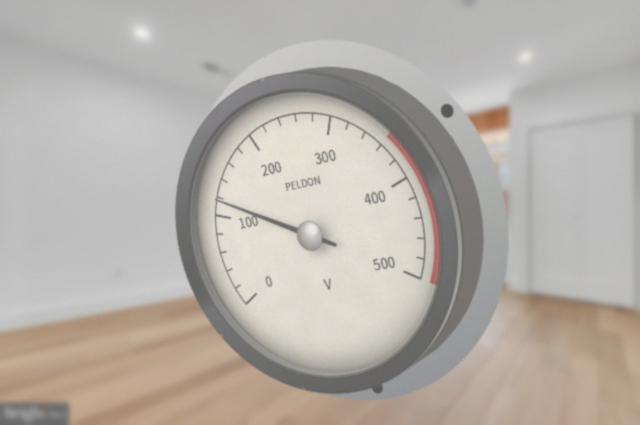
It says 120 V
